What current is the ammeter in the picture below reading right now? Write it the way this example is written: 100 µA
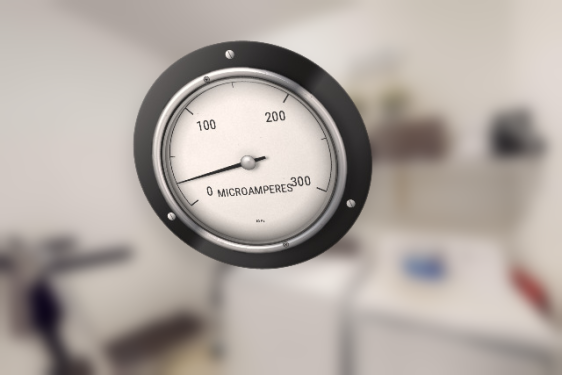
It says 25 µA
